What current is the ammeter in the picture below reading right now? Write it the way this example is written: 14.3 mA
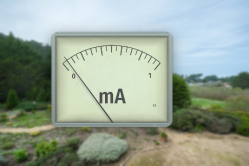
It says 0.05 mA
